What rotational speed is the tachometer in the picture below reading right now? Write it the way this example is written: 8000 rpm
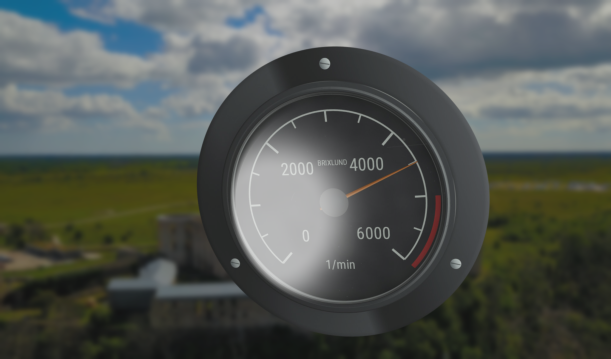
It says 4500 rpm
